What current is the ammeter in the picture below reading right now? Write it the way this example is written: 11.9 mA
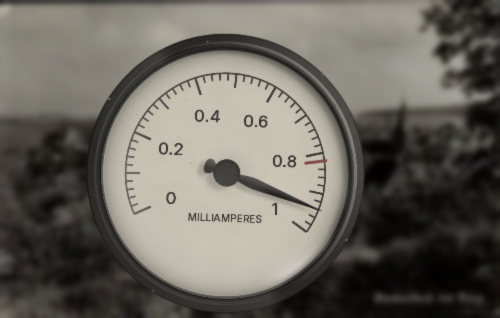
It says 0.94 mA
